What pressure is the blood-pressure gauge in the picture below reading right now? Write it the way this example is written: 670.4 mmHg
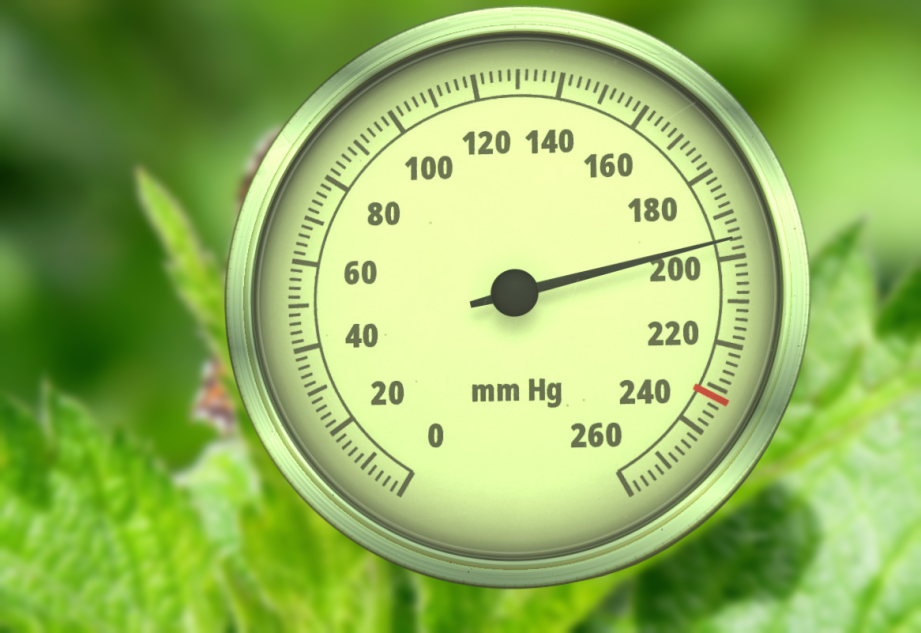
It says 196 mmHg
